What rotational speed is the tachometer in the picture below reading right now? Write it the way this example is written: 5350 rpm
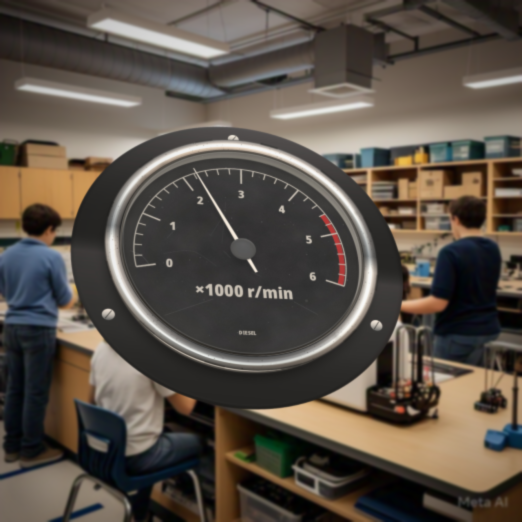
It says 2200 rpm
